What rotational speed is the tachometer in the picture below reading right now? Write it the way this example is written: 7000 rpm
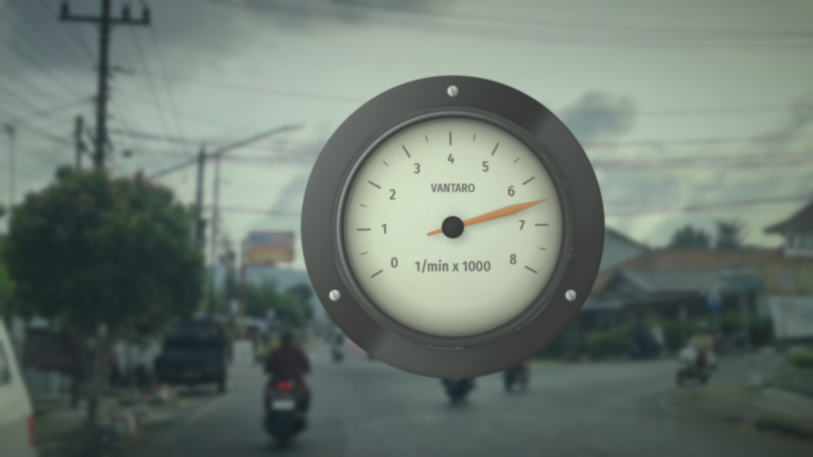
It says 6500 rpm
